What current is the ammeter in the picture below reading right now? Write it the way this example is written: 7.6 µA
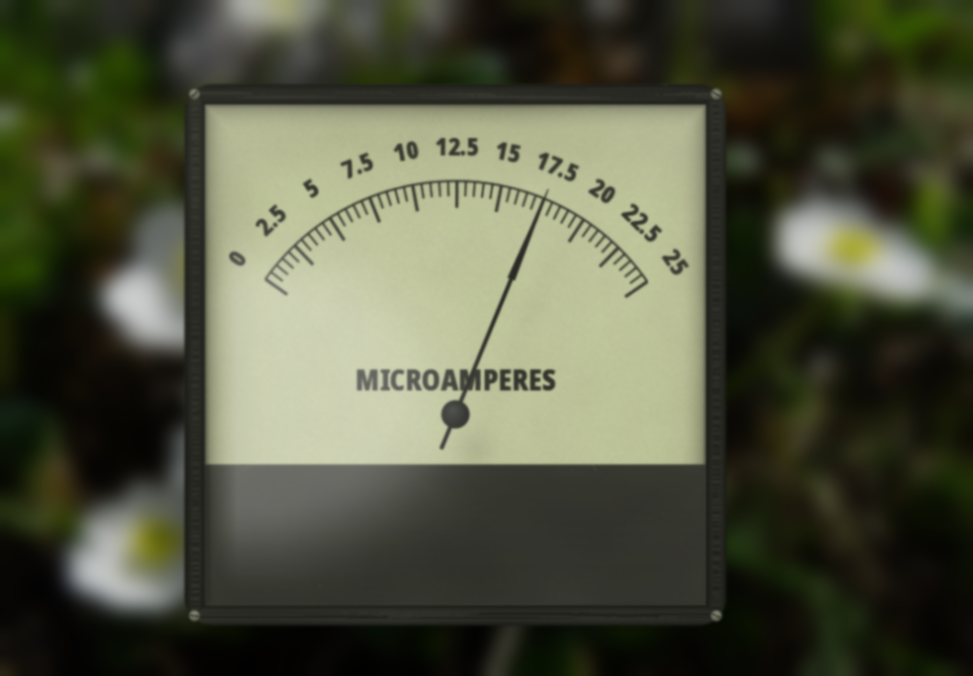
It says 17.5 µA
